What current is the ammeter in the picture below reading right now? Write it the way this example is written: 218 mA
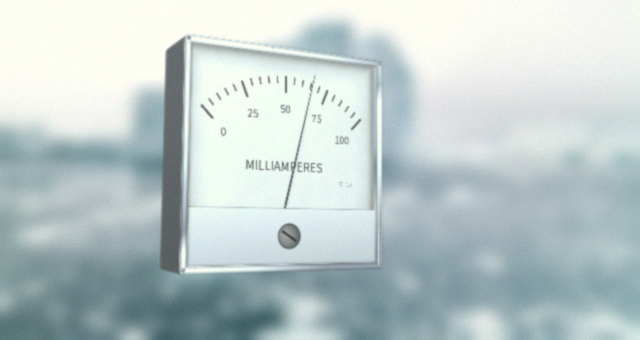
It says 65 mA
